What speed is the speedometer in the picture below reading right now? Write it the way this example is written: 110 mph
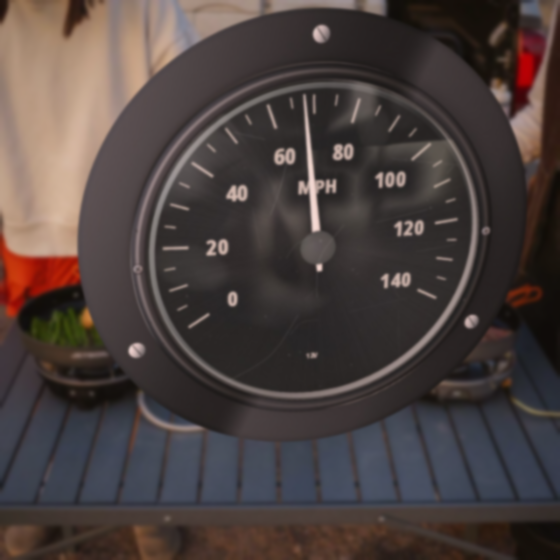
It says 67.5 mph
